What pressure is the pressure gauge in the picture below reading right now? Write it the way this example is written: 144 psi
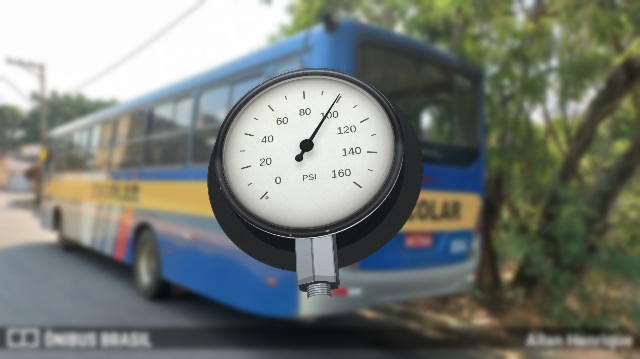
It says 100 psi
